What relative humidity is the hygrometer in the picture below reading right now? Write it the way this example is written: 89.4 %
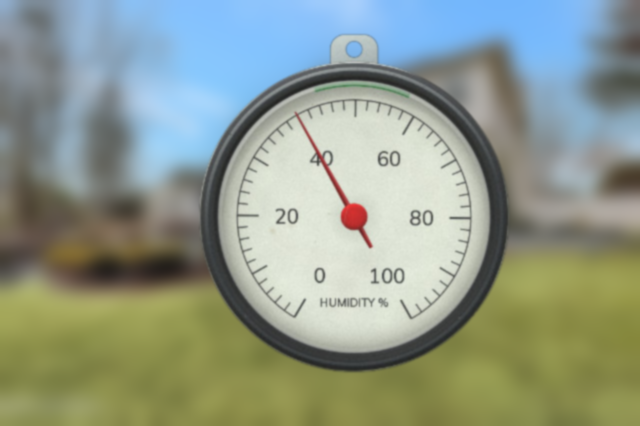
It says 40 %
